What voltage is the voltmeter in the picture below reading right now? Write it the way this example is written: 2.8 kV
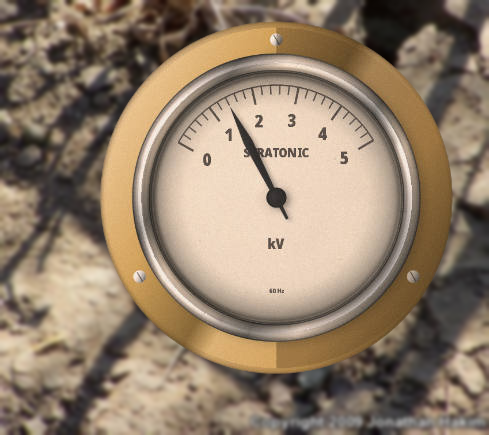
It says 1.4 kV
